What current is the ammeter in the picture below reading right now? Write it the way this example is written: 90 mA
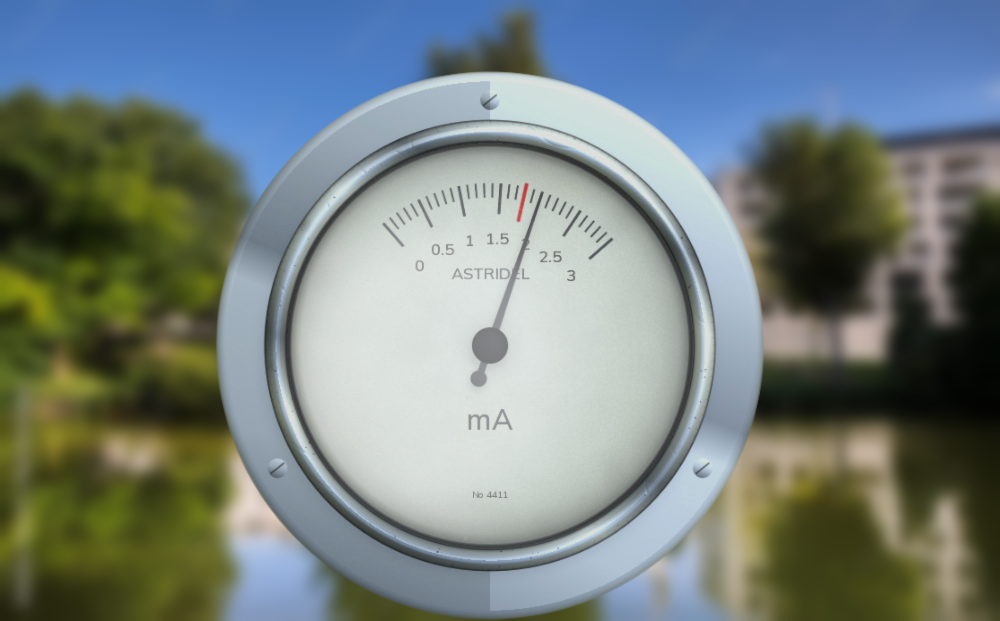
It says 2 mA
